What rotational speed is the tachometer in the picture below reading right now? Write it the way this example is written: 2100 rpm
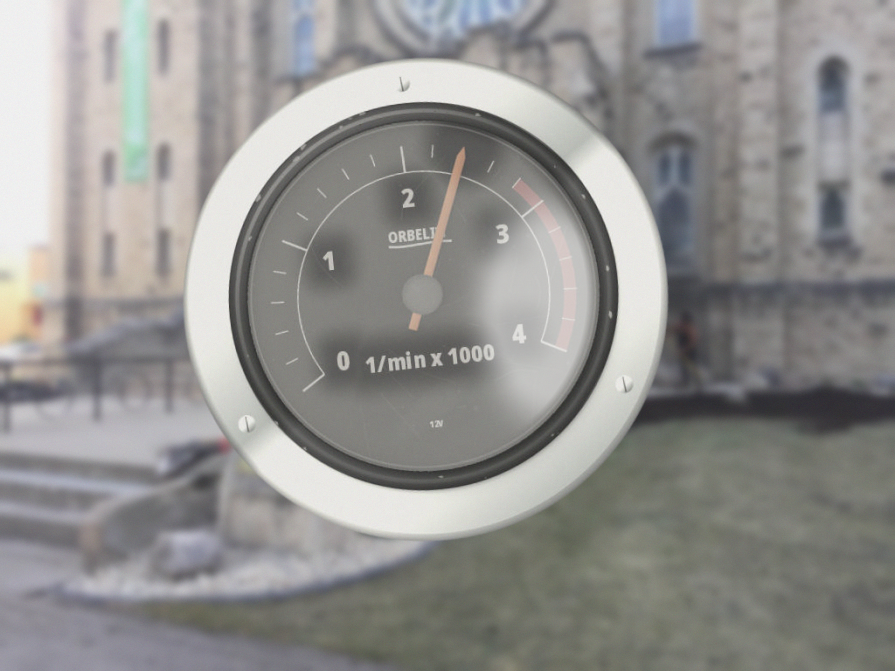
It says 2400 rpm
